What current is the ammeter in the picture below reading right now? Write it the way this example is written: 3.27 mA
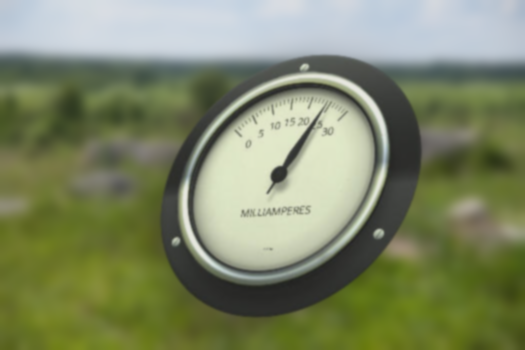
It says 25 mA
